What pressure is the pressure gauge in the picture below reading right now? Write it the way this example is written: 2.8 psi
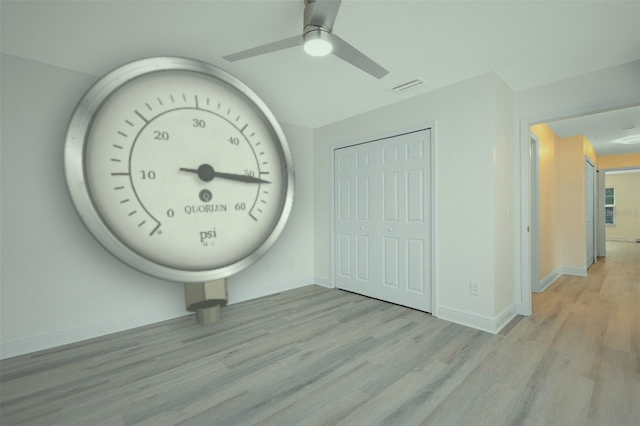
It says 52 psi
